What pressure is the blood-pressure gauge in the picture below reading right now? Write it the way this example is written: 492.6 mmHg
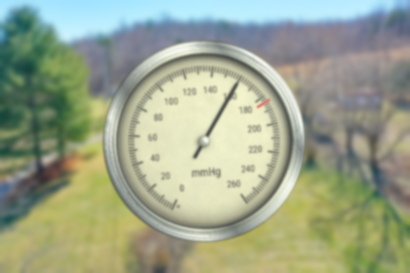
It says 160 mmHg
